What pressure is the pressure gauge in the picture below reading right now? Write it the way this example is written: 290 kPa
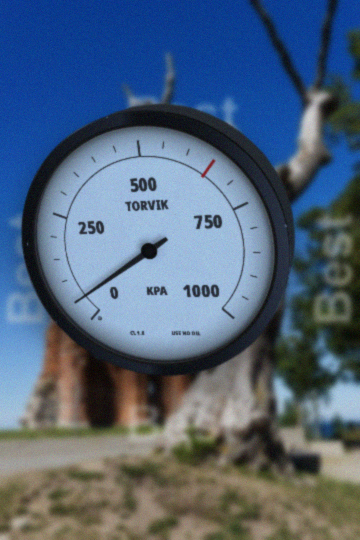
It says 50 kPa
